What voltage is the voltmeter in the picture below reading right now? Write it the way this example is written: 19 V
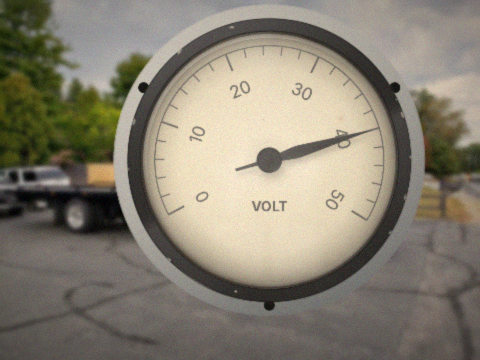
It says 40 V
